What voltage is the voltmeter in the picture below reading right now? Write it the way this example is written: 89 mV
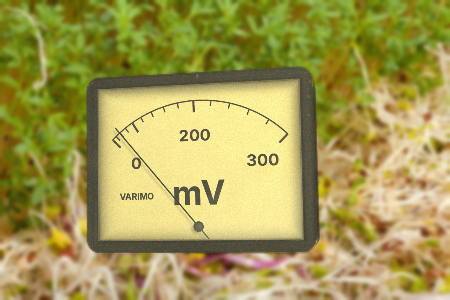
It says 60 mV
